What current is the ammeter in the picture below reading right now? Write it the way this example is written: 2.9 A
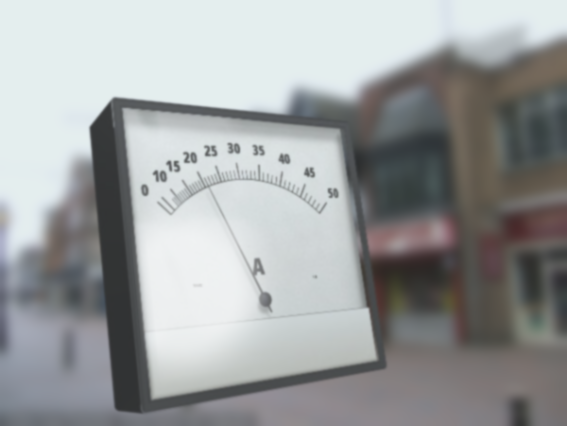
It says 20 A
